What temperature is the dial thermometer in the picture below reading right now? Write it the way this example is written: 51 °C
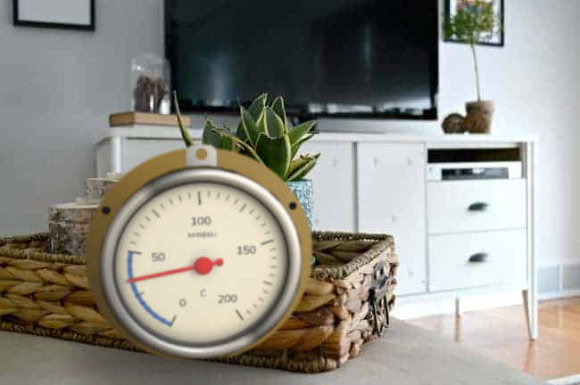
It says 35 °C
